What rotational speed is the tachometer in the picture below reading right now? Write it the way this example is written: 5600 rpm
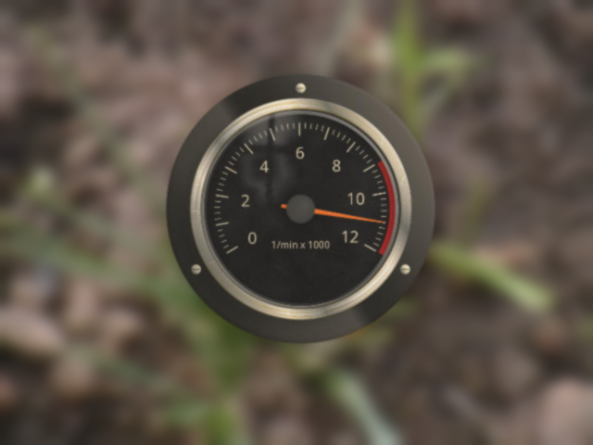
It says 11000 rpm
